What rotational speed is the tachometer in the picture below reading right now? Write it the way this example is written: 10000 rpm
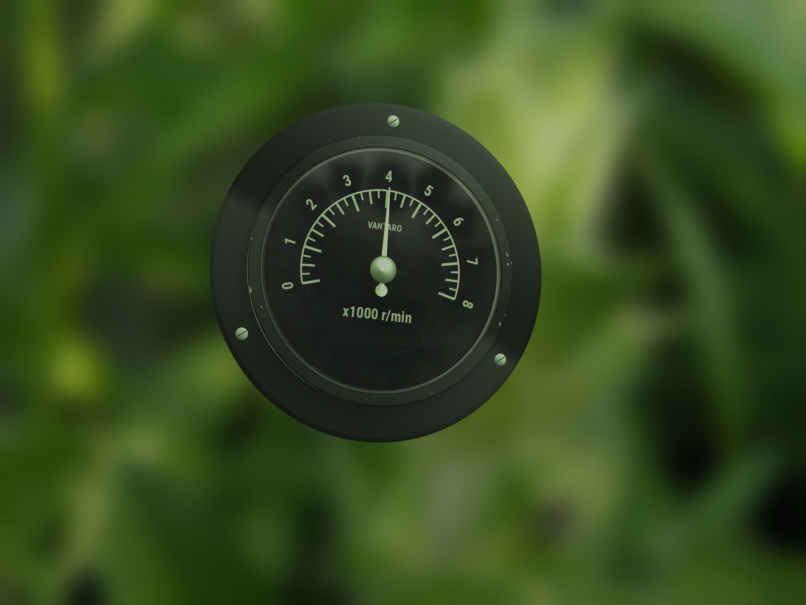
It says 4000 rpm
